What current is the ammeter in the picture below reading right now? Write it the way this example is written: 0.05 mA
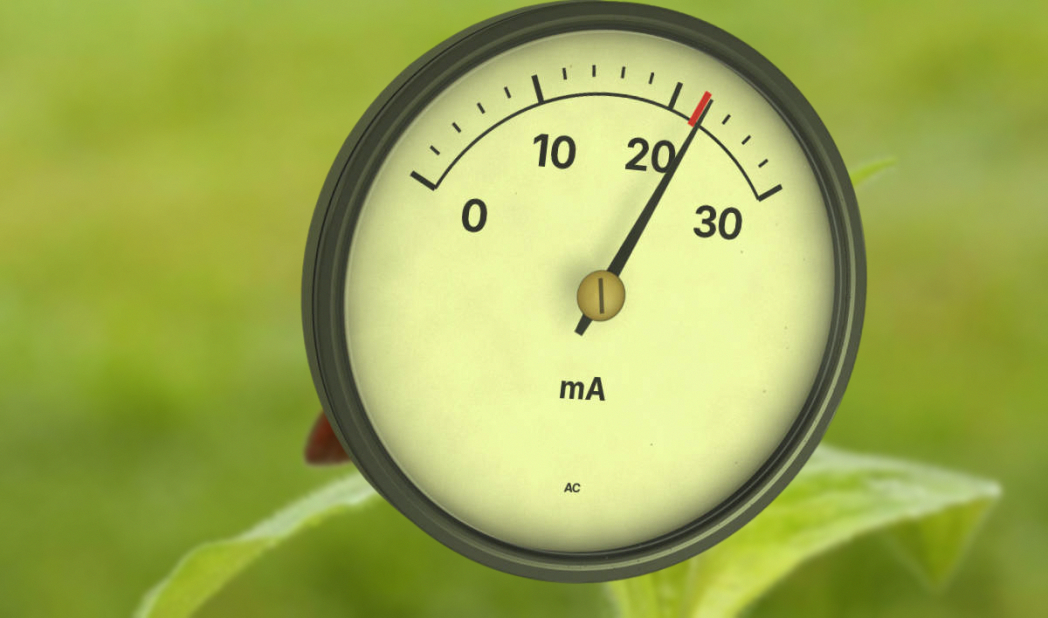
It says 22 mA
